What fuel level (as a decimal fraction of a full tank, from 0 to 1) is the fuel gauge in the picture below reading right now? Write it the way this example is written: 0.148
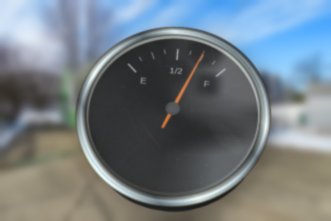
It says 0.75
